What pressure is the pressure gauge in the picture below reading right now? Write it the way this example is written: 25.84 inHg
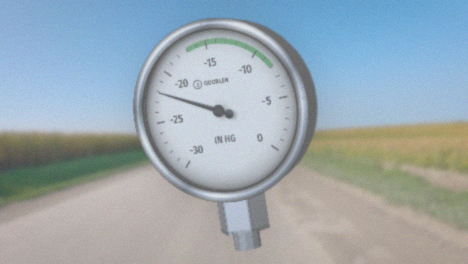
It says -22 inHg
